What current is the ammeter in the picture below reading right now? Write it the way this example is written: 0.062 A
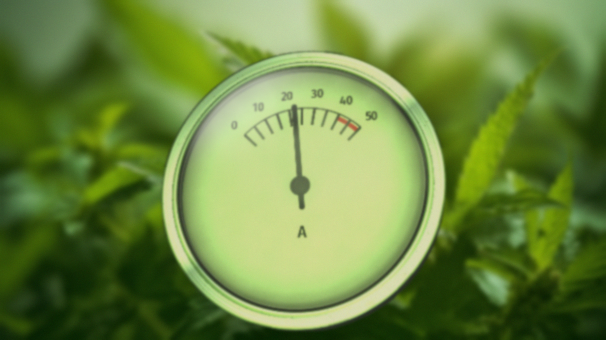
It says 22.5 A
